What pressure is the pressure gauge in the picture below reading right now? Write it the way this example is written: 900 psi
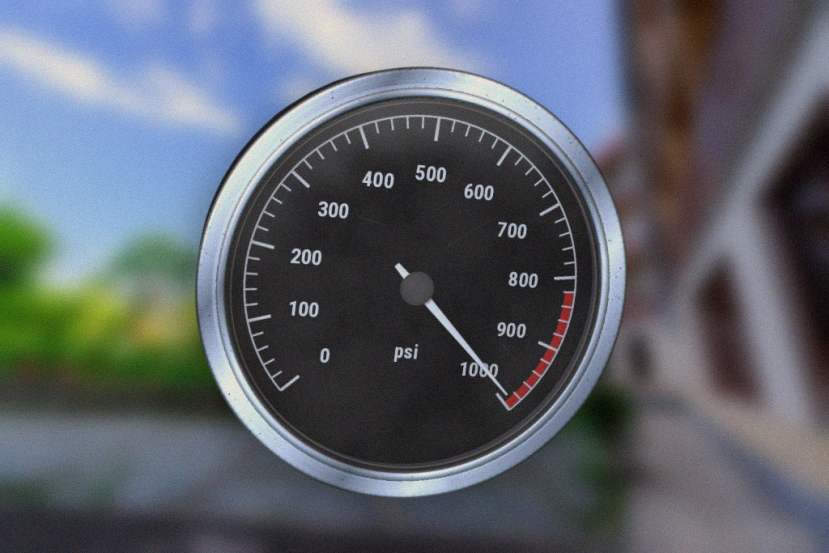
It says 990 psi
